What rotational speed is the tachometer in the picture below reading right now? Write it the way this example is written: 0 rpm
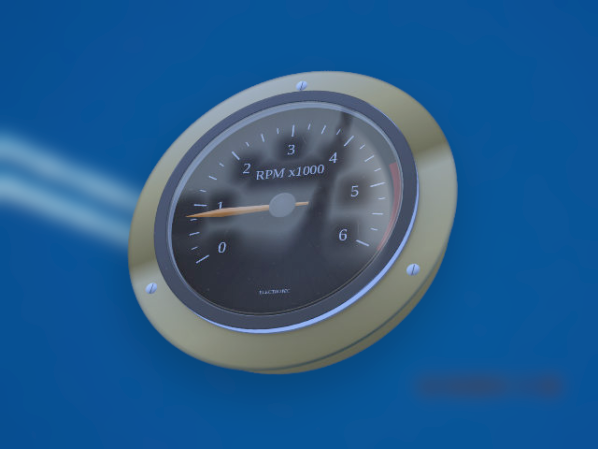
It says 750 rpm
